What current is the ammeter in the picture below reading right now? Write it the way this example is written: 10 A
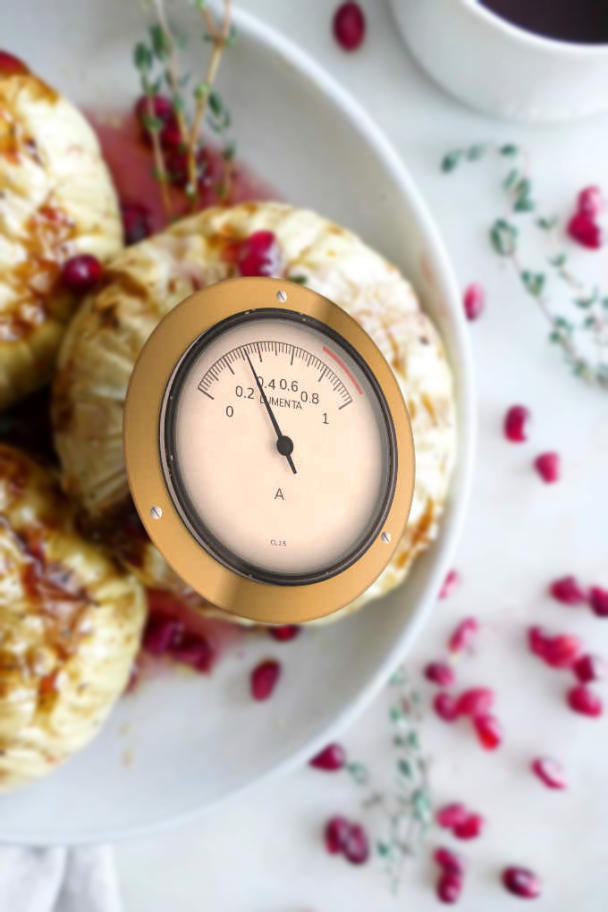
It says 0.3 A
